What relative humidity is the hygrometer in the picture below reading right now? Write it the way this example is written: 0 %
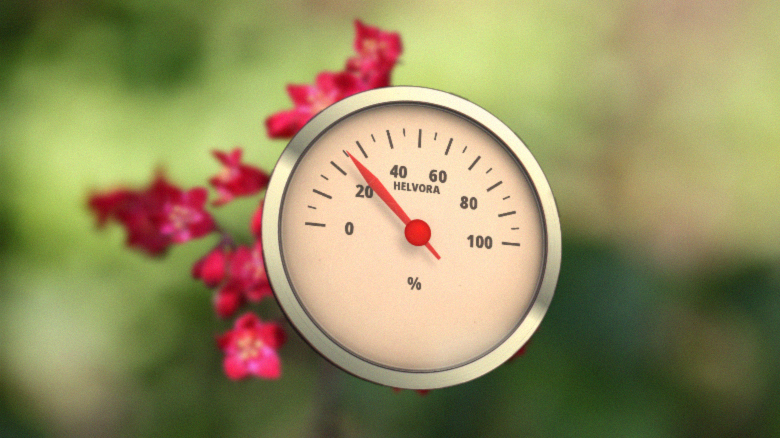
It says 25 %
